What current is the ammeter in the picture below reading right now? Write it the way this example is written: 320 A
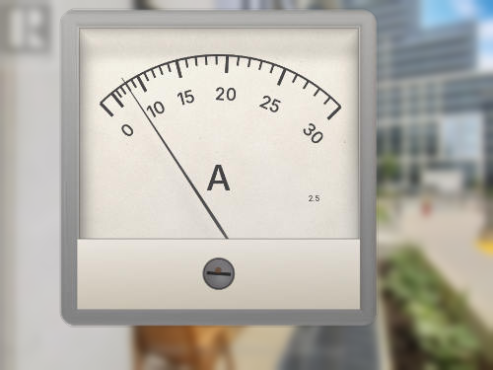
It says 8 A
